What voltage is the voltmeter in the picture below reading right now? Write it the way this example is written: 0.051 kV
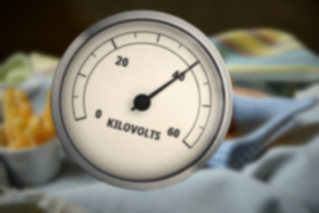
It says 40 kV
